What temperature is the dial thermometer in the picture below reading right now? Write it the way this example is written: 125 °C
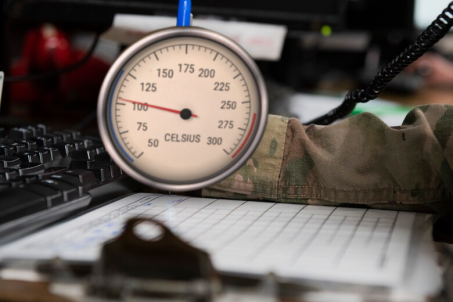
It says 105 °C
